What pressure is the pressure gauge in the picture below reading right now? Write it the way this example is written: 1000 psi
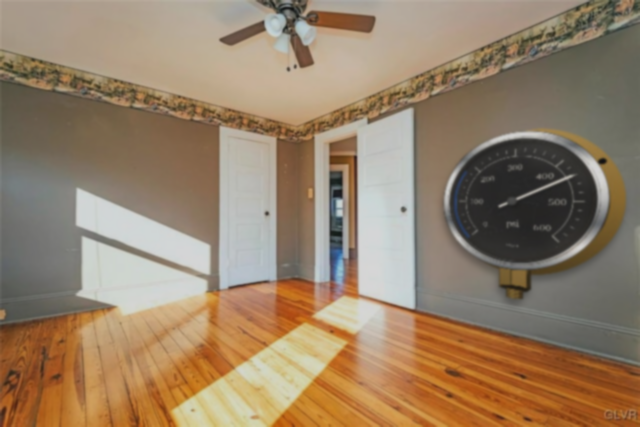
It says 440 psi
